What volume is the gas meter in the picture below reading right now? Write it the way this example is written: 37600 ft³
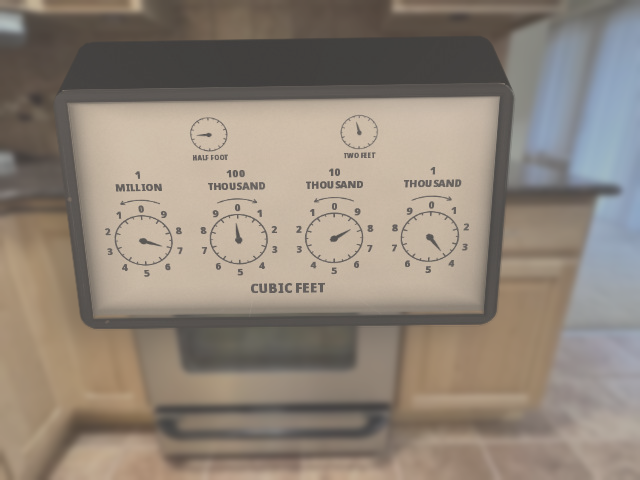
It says 698400 ft³
